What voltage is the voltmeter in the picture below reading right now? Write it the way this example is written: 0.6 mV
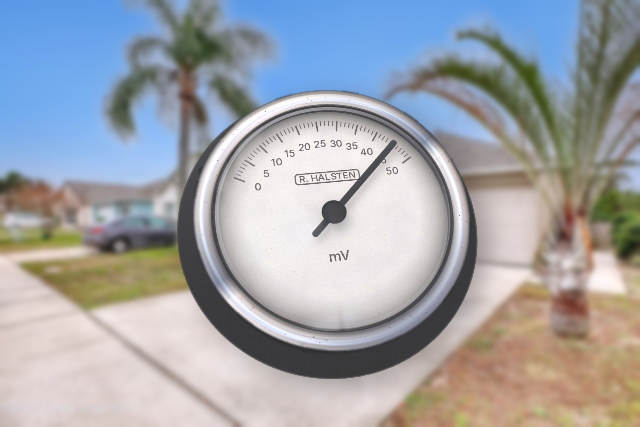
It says 45 mV
